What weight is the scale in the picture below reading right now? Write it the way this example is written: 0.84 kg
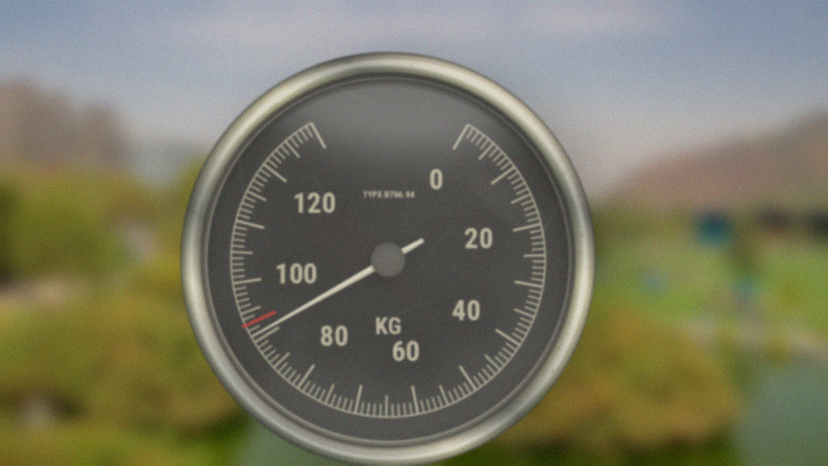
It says 91 kg
